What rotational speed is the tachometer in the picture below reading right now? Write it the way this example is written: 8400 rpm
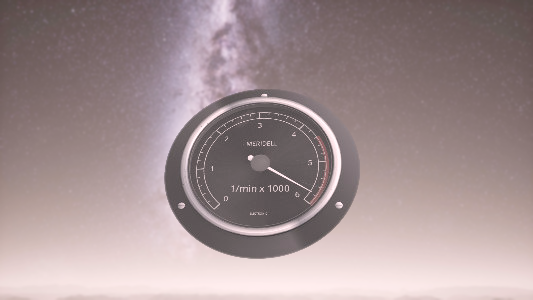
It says 5800 rpm
